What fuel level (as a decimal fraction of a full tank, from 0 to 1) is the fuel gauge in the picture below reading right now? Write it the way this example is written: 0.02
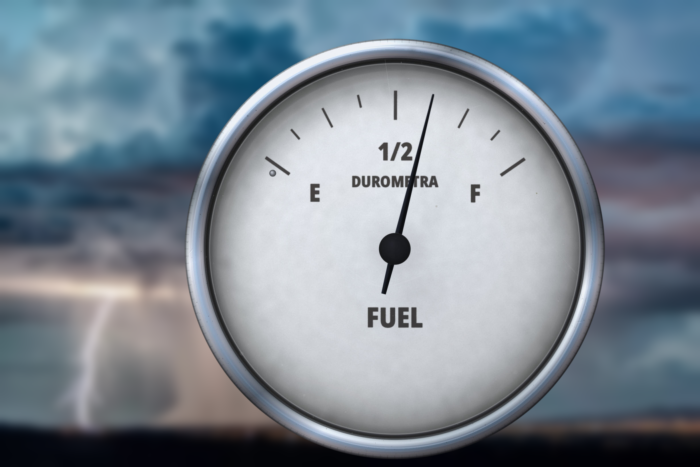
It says 0.625
